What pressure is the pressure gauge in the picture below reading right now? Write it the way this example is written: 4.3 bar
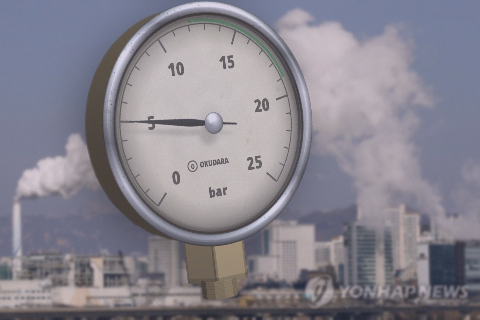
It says 5 bar
